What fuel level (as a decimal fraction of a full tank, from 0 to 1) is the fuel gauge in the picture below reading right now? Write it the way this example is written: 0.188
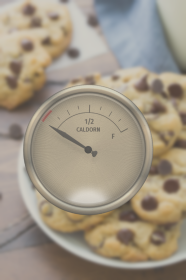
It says 0
